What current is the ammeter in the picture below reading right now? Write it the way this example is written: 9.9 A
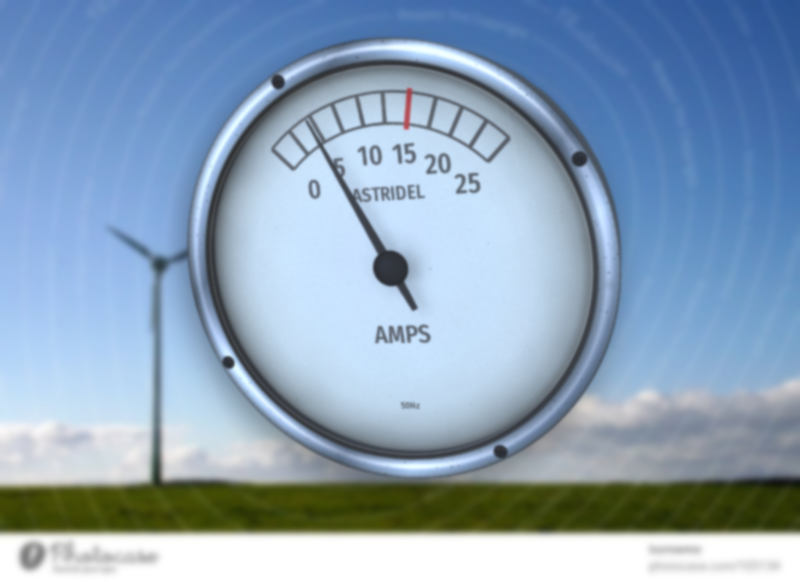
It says 5 A
